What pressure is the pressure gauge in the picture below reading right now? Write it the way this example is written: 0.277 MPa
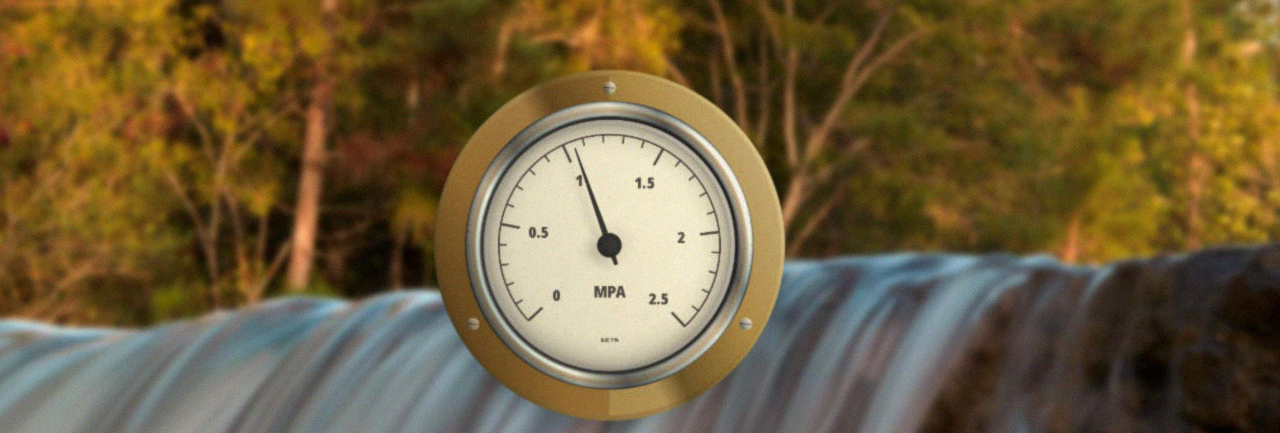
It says 1.05 MPa
